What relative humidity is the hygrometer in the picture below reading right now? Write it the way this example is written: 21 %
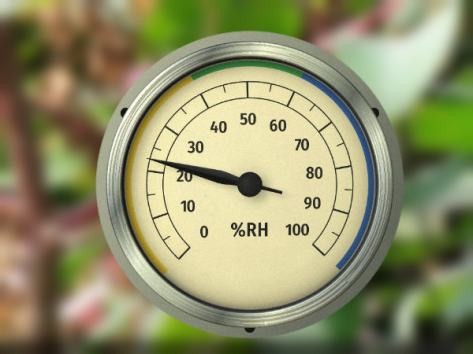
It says 22.5 %
